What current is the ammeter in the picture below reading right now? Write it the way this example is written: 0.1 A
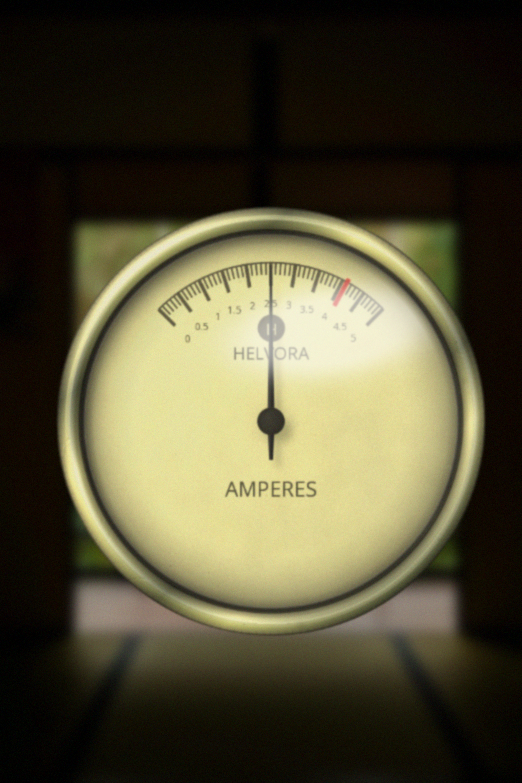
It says 2.5 A
